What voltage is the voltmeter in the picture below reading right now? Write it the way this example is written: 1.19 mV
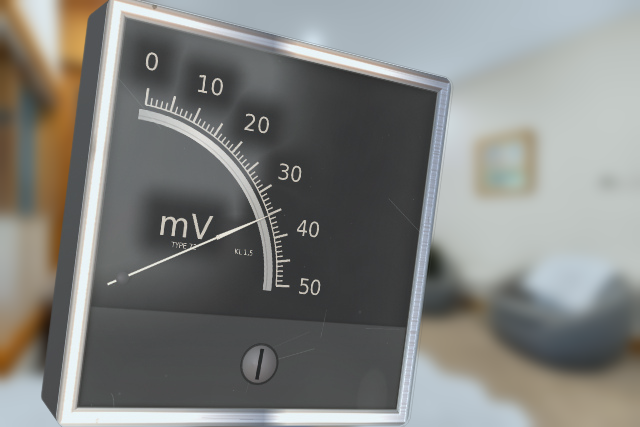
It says 35 mV
